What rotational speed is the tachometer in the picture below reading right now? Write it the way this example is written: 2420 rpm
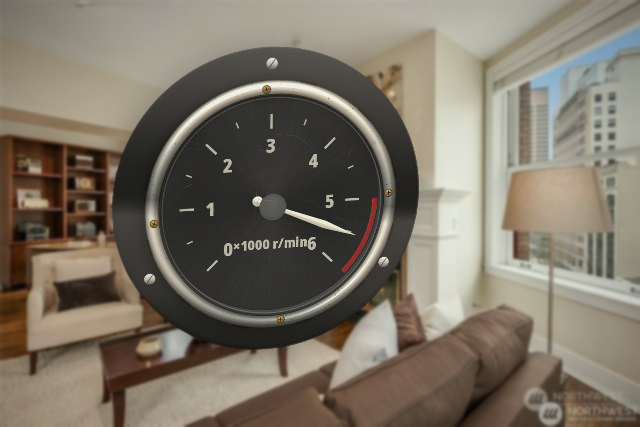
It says 5500 rpm
